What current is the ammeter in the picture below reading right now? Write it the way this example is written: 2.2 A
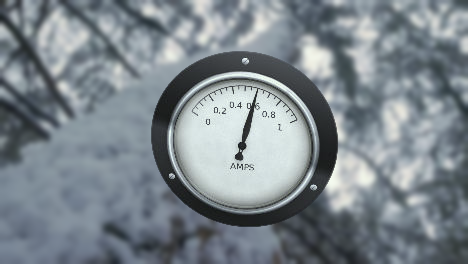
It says 0.6 A
